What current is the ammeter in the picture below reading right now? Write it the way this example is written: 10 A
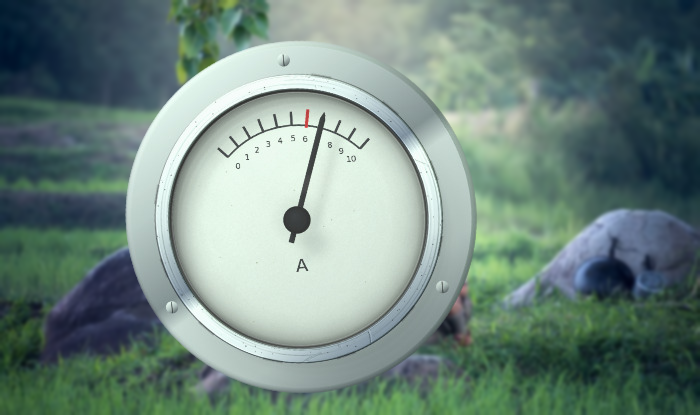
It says 7 A
